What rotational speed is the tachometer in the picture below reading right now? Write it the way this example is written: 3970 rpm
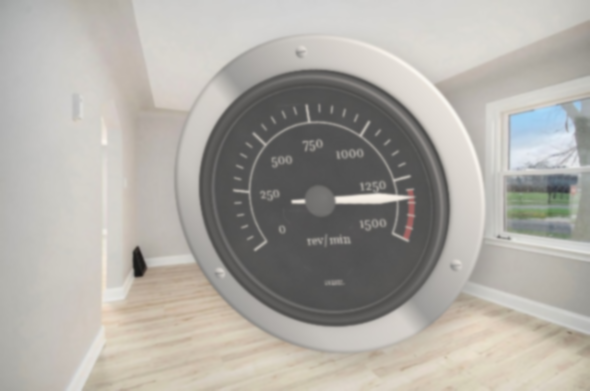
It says 1325 rpm
